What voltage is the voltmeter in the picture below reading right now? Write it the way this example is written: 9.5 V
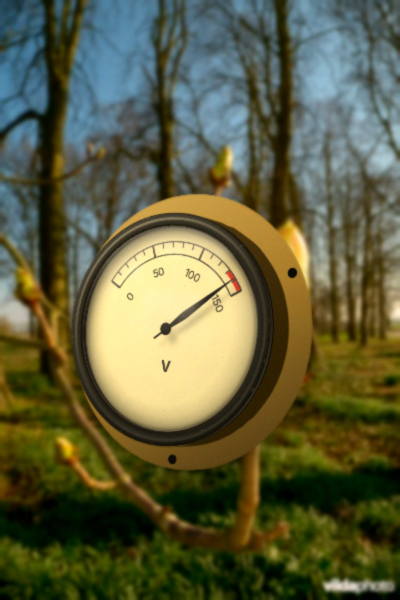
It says 140 V
